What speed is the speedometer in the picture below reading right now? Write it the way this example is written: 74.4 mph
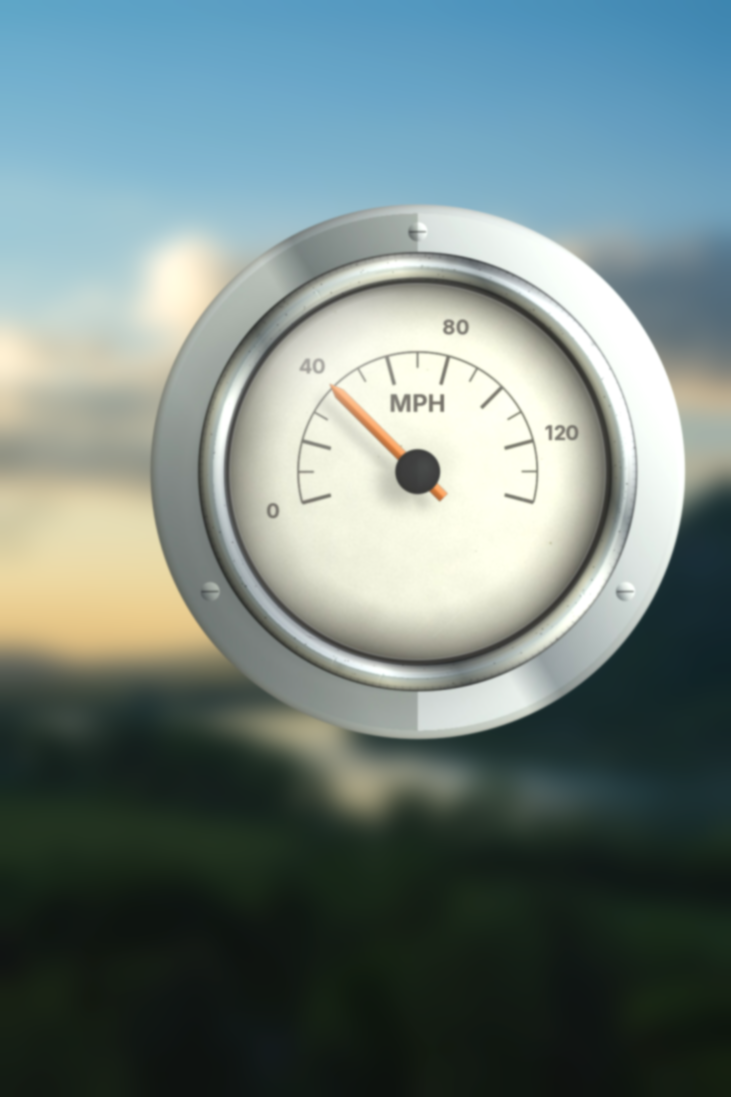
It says 40 mph
